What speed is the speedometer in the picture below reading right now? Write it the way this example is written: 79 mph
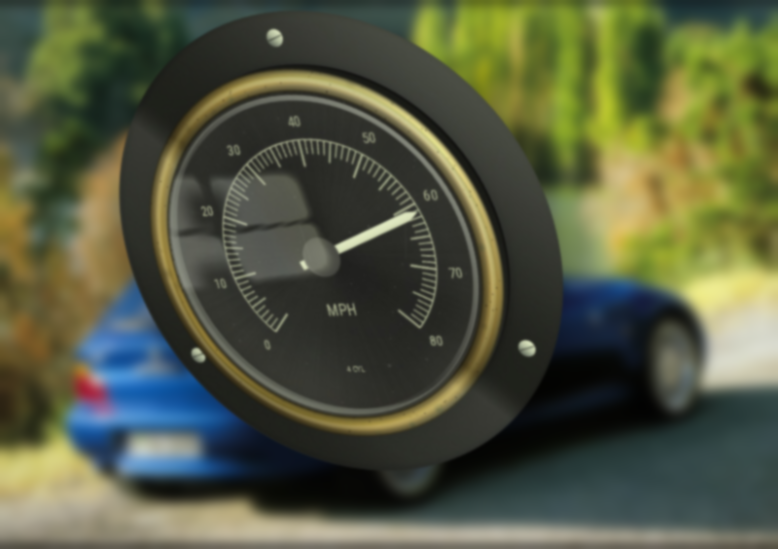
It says 61 mph
